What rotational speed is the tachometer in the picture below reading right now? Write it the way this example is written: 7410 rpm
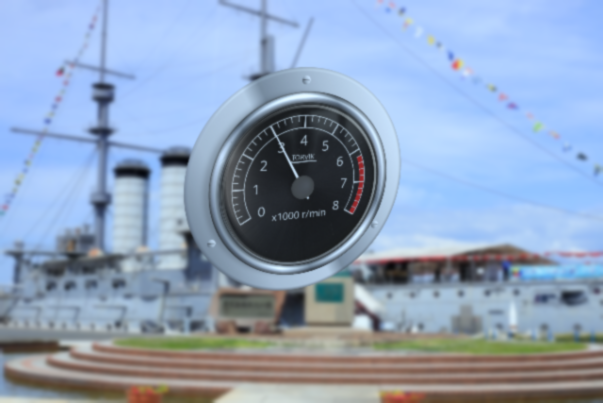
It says 3000 rpm
